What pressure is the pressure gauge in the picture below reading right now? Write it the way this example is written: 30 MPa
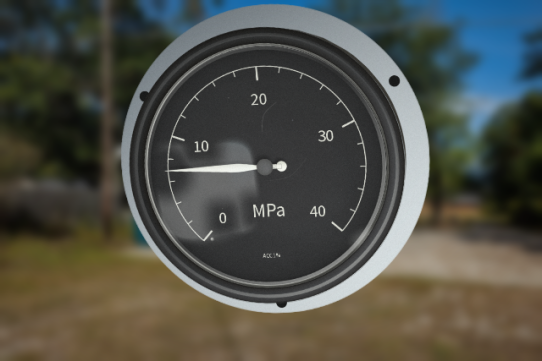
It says 7 MPa
